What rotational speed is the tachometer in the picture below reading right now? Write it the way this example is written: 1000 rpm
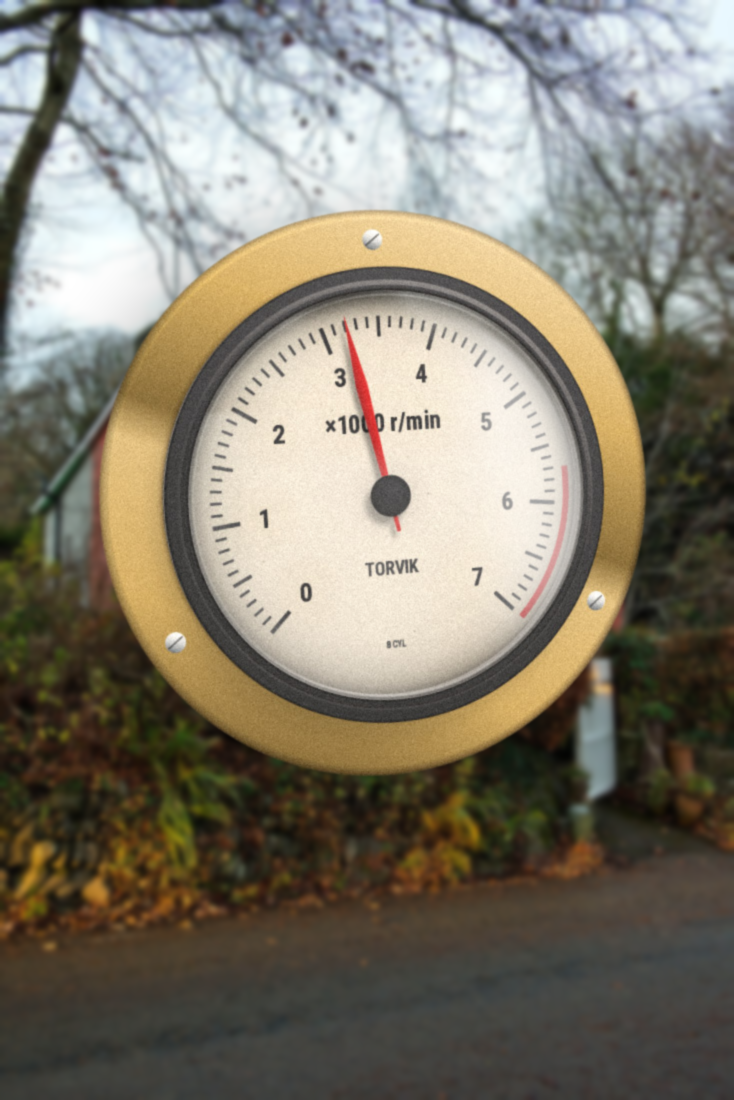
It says 3200 rpm
